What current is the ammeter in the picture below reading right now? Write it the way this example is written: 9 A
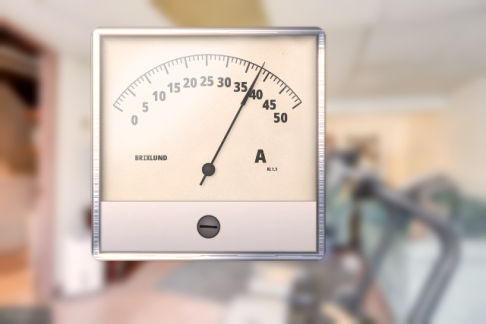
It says 38 A
